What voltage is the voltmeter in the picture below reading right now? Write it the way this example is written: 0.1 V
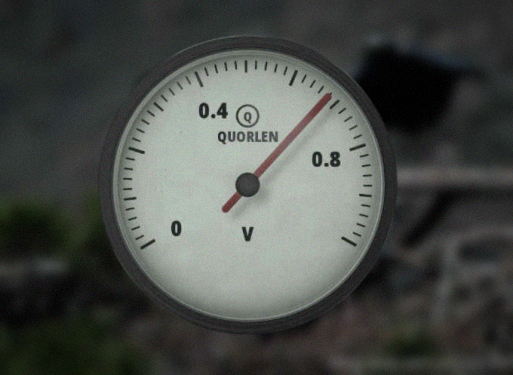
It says 0.68 V
